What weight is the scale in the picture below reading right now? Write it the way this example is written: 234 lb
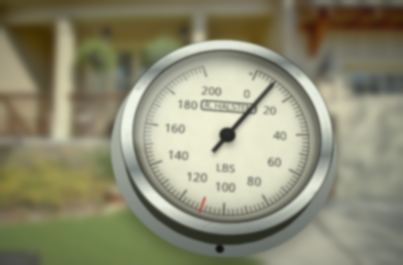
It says 10 lb
